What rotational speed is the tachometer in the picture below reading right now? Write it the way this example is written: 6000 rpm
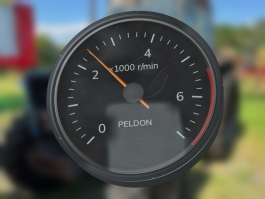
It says 2400 rpm
